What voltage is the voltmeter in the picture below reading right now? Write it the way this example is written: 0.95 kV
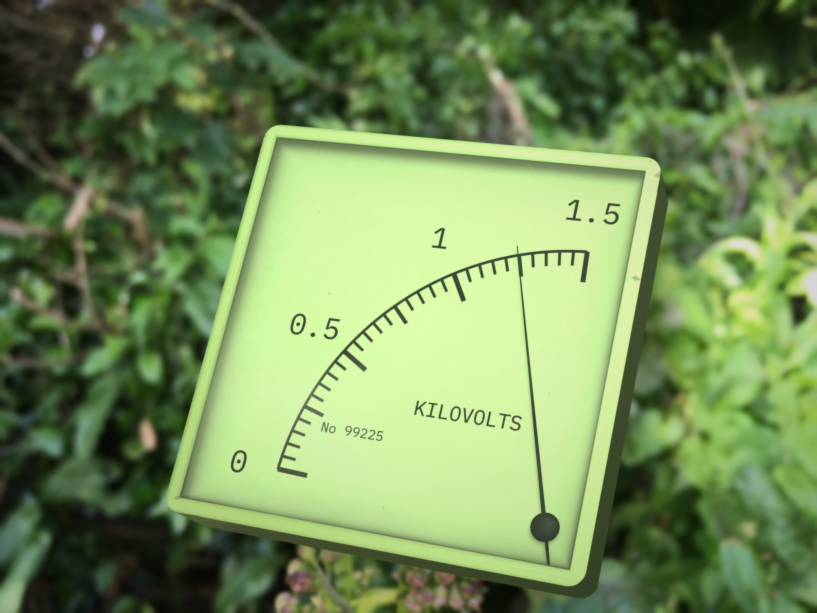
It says 1.25 kV
